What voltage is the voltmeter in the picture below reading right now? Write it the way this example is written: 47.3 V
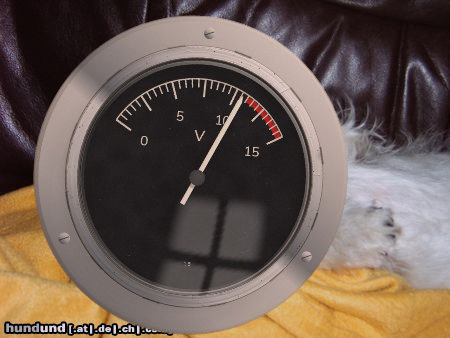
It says 10.5 V
